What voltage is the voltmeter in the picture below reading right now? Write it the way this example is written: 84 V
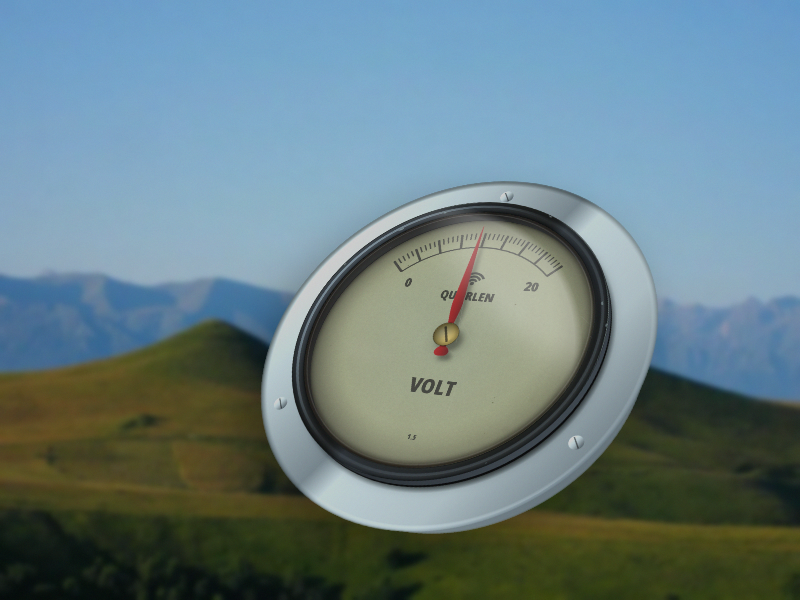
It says 10 V
